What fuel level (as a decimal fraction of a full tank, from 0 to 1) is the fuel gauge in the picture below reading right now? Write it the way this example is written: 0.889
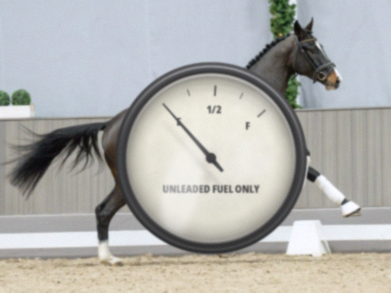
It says 0
